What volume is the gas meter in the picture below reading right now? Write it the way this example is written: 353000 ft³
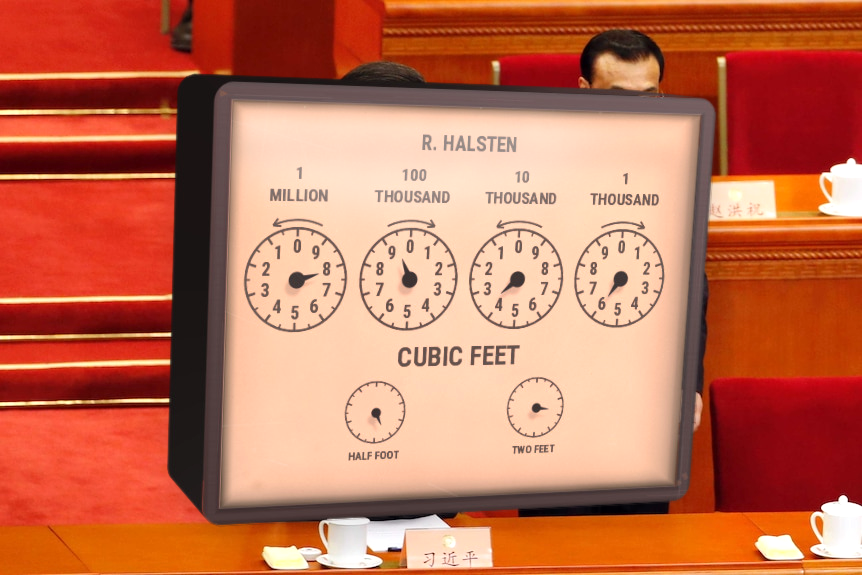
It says 793600 ft³
